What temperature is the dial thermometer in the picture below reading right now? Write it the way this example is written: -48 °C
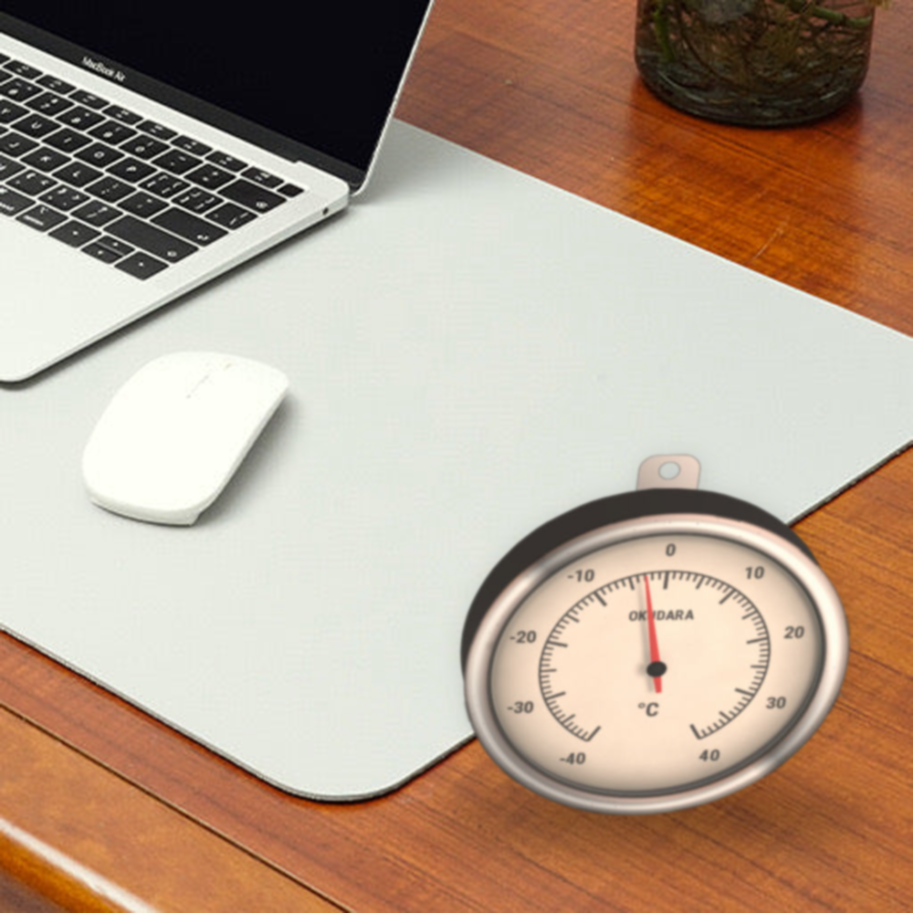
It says -3 °C
